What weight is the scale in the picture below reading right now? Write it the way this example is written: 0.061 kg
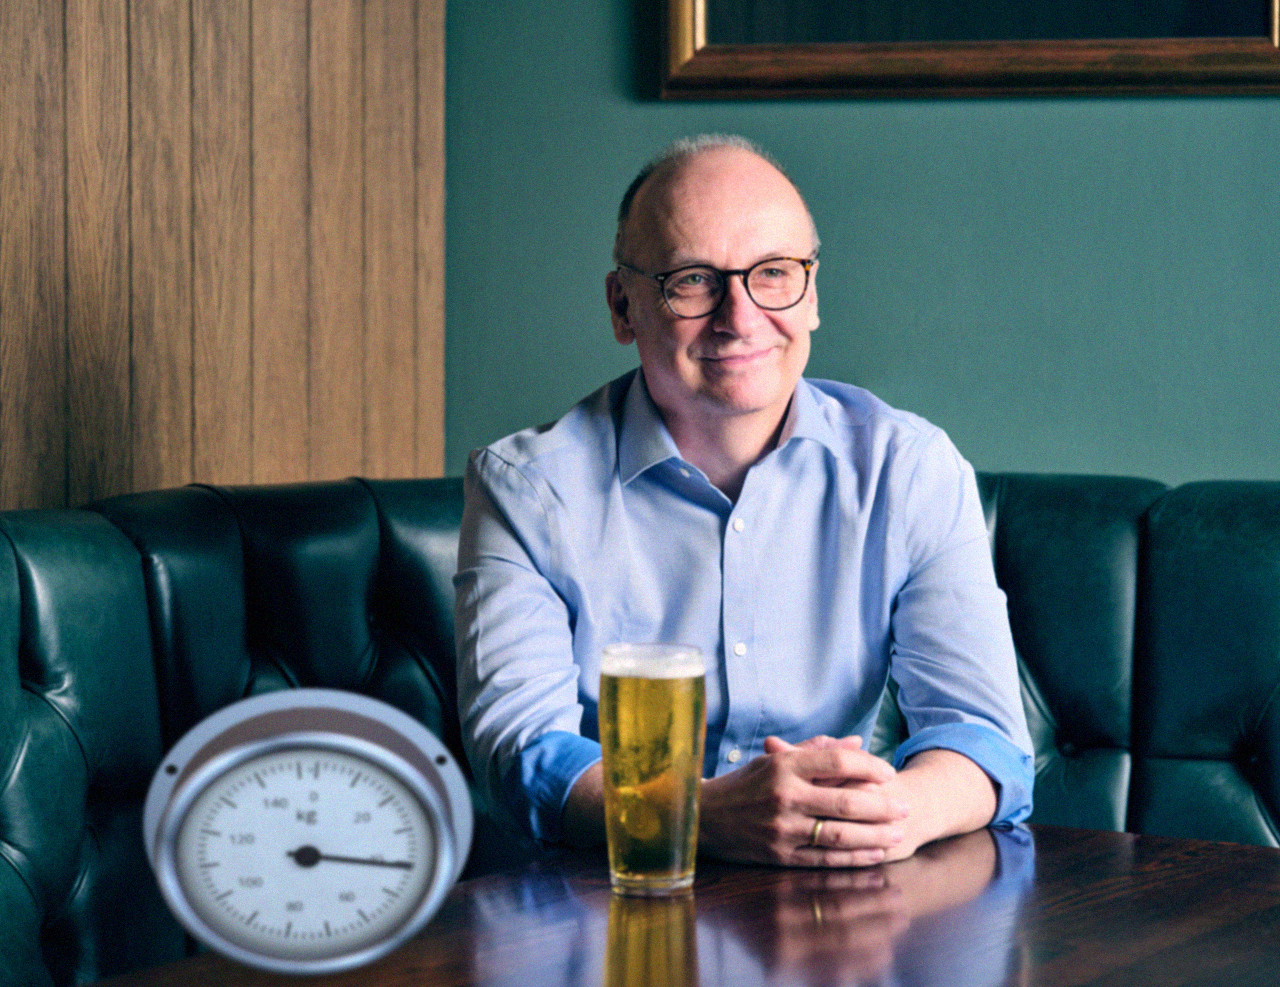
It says 40 kg
